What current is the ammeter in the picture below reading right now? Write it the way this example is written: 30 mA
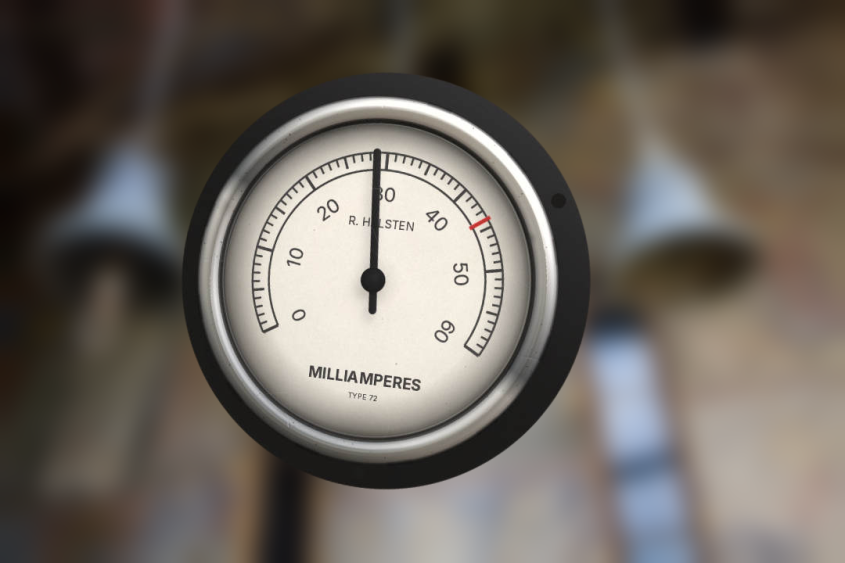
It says 29 mA
